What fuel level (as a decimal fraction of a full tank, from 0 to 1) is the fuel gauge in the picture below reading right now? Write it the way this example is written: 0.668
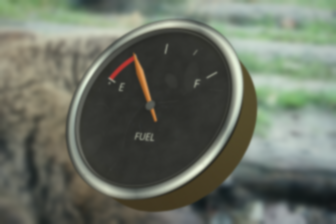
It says 0.25
